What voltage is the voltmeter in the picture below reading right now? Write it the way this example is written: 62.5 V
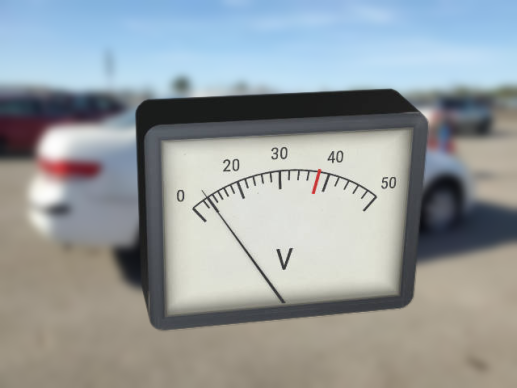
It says 10 V
